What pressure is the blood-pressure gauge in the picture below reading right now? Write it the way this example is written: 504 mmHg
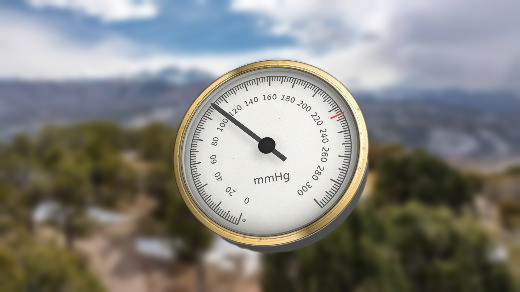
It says 110 mmHg
